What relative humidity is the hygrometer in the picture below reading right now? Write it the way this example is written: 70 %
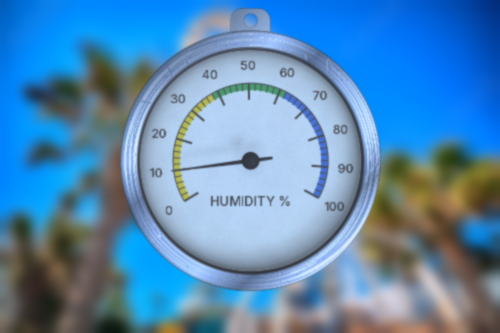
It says 10 %
